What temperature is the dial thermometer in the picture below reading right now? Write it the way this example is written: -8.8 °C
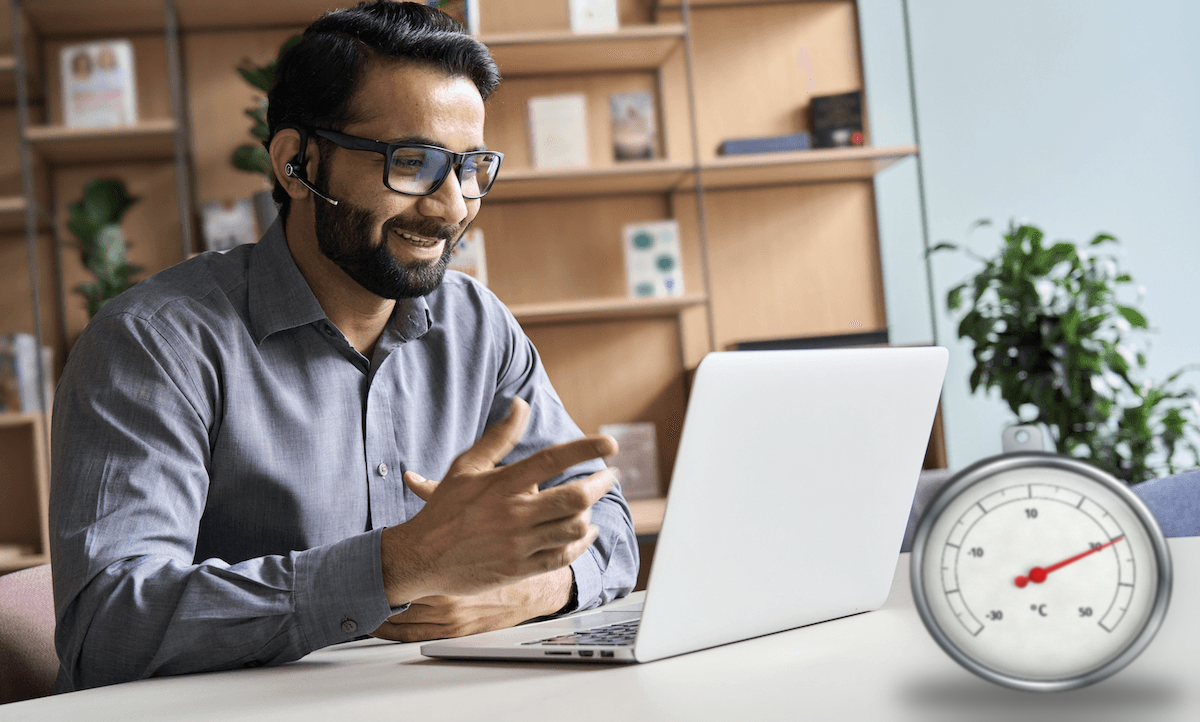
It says 30 °C
